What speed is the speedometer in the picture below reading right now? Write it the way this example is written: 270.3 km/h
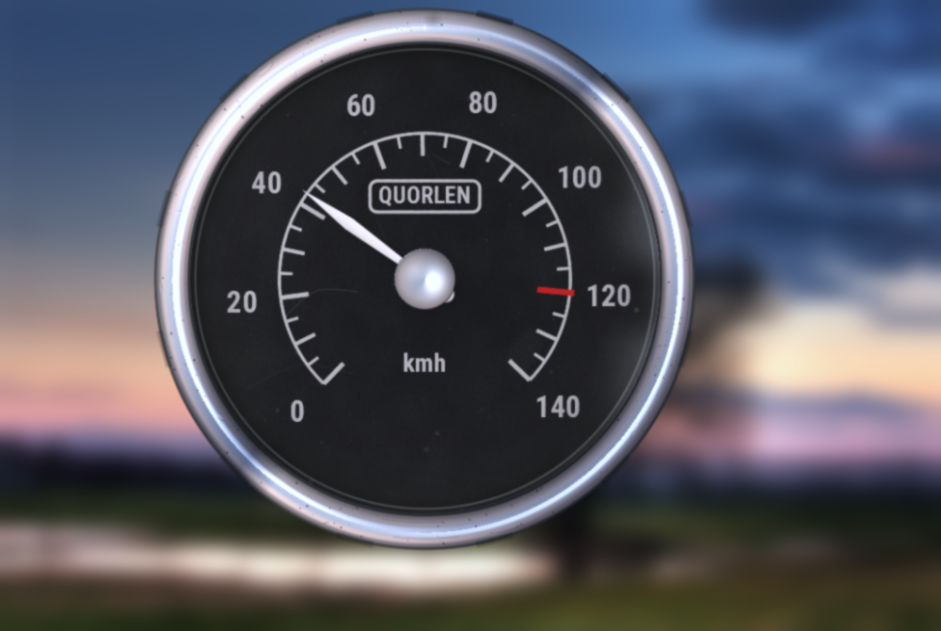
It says 42.5 km/h
